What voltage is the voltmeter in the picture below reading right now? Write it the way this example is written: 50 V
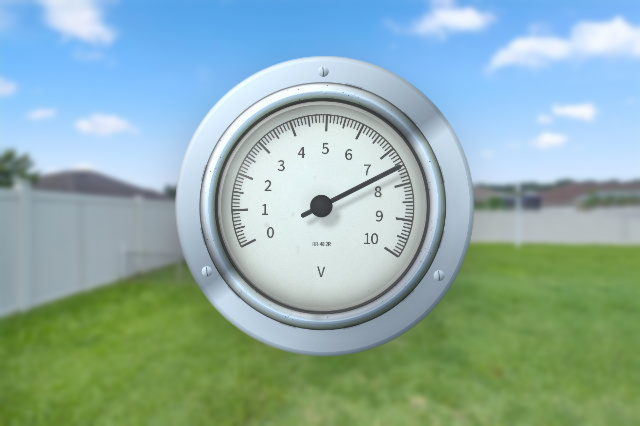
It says 7.5 V
